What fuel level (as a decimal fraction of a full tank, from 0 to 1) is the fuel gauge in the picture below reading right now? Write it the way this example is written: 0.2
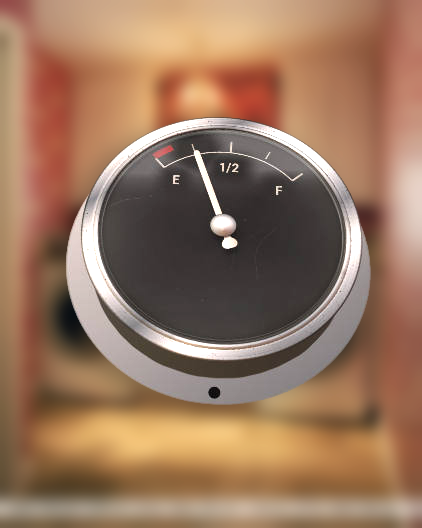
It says 0.25
